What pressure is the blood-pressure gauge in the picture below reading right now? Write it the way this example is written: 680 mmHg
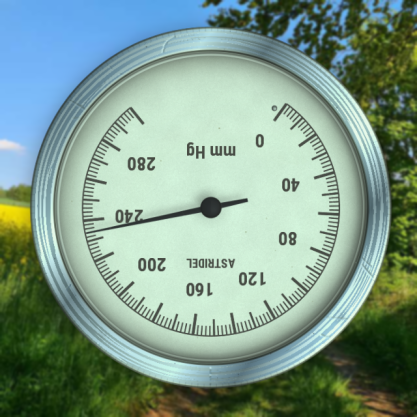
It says 234 mmHg
